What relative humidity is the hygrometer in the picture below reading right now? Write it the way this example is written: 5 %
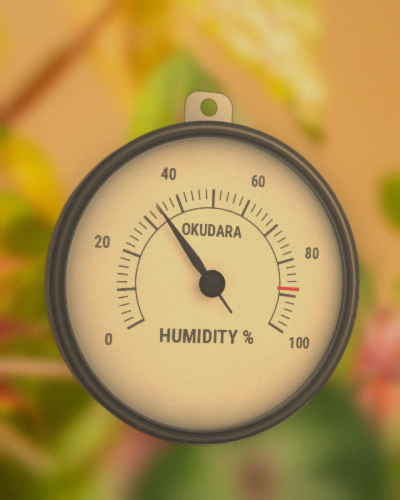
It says 34 %
